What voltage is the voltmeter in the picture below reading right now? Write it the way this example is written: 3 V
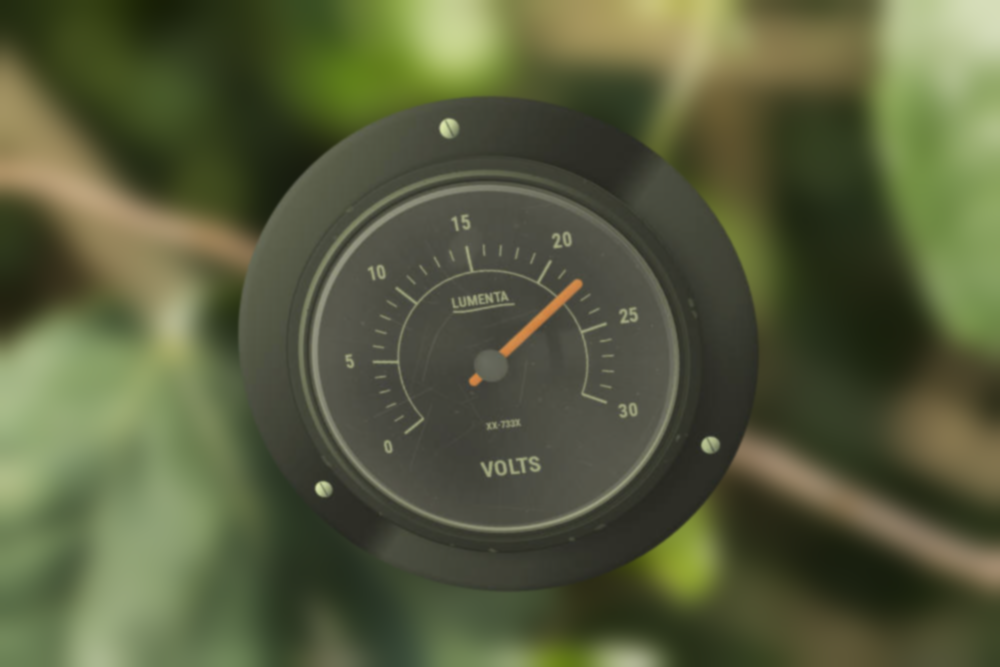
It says 22 V
